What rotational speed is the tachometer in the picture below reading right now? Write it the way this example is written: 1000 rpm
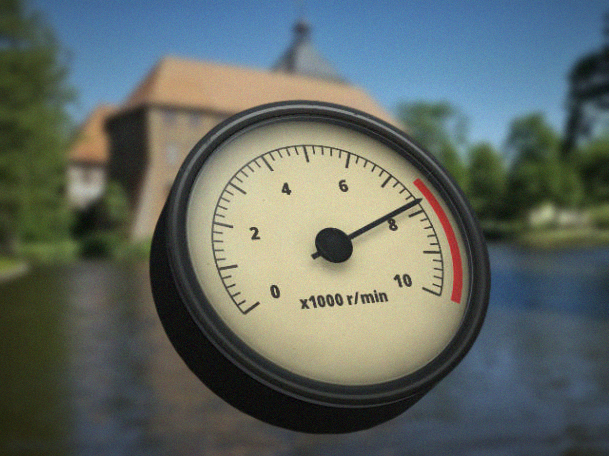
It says 7800 rpm
